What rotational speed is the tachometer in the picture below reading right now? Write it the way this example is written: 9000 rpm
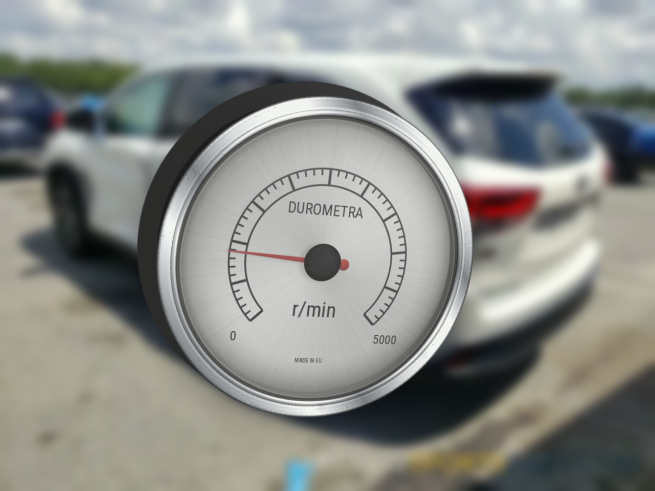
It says 900 rpm
